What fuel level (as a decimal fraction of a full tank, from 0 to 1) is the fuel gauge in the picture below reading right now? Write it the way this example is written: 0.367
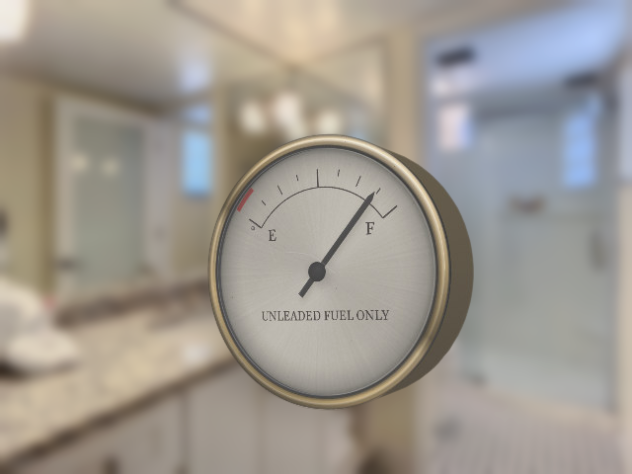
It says 0.875
